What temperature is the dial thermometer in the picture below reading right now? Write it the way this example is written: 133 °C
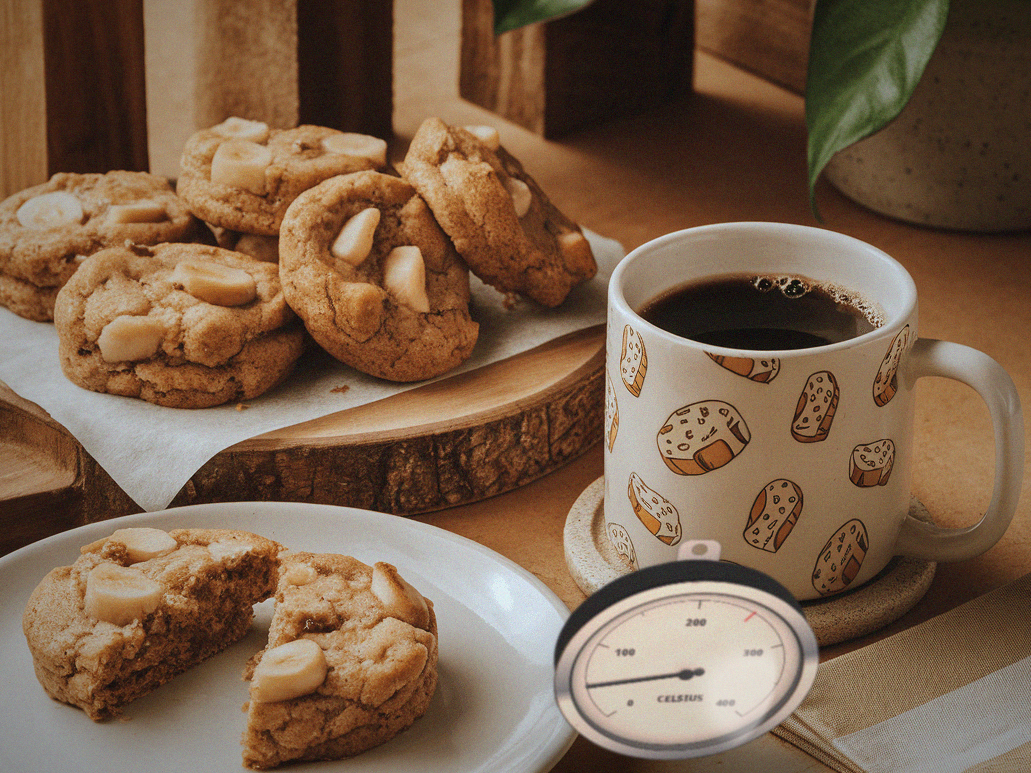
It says 50 °C
